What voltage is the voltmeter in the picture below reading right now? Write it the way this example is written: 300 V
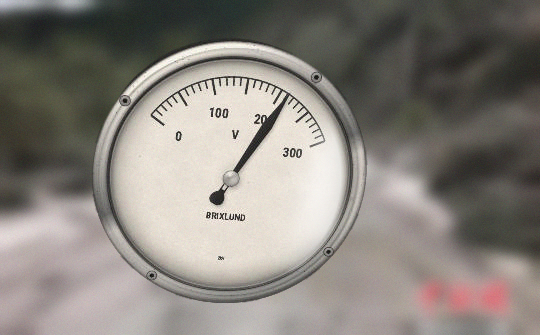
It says 210 V
